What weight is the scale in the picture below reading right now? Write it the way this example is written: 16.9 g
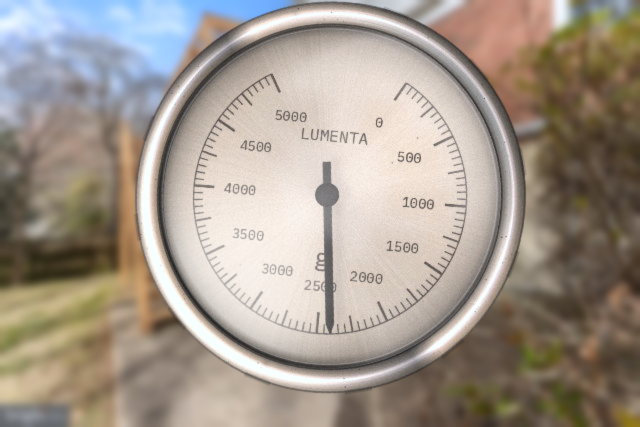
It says 2400 g
